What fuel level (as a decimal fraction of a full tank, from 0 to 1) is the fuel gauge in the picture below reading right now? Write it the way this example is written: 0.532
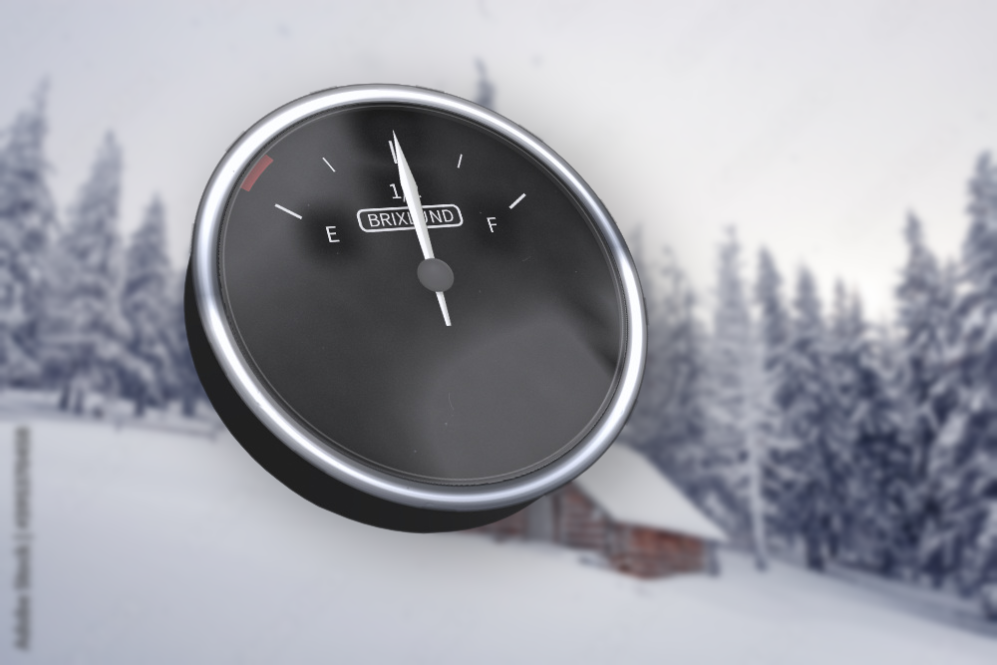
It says 0.5
